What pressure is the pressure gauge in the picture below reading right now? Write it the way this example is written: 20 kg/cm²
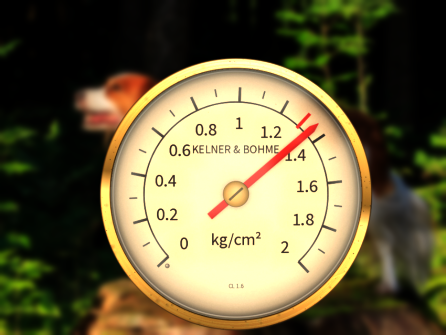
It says 1.35 kg/cm²
